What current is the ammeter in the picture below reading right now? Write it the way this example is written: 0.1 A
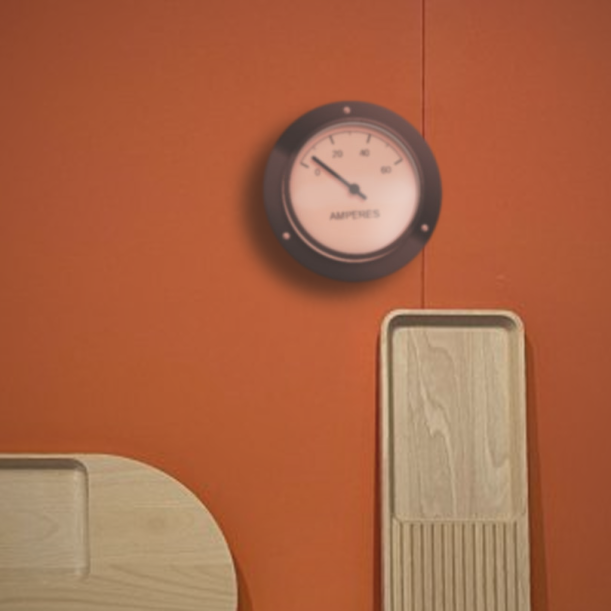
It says 5 A
